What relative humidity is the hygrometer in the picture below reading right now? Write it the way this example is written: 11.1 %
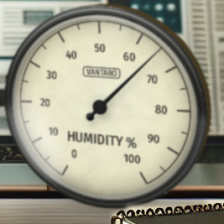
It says 65 %
